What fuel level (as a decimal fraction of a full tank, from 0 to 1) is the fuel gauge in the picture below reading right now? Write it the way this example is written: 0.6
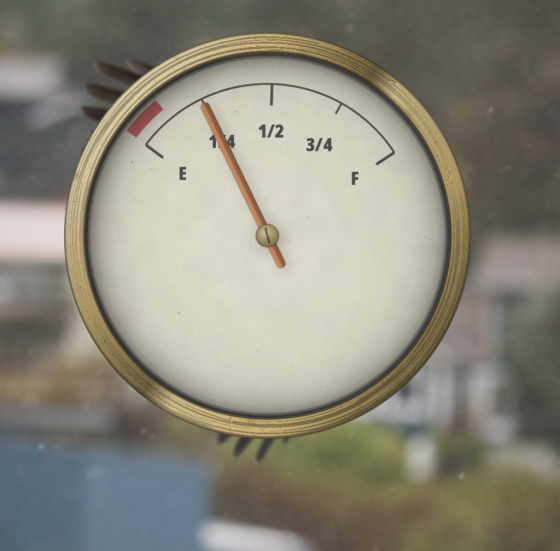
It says 0.25
